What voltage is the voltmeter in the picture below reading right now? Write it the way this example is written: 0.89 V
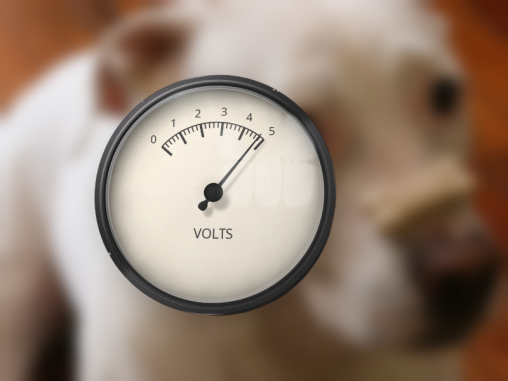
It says 4.8 V
